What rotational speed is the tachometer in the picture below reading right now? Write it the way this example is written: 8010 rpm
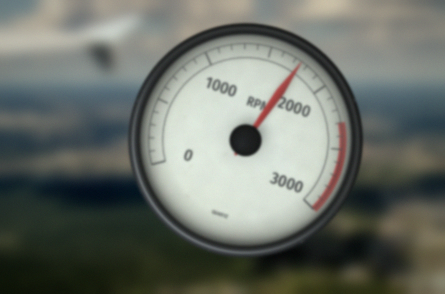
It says 1750 rpm
